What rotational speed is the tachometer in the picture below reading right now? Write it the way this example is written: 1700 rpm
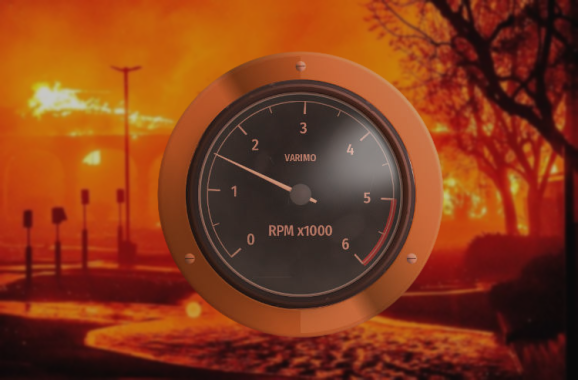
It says 1500 rpm
